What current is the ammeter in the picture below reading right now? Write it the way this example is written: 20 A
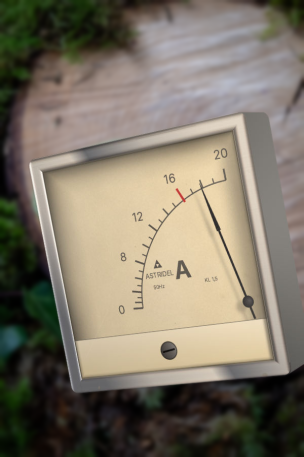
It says 18 A
